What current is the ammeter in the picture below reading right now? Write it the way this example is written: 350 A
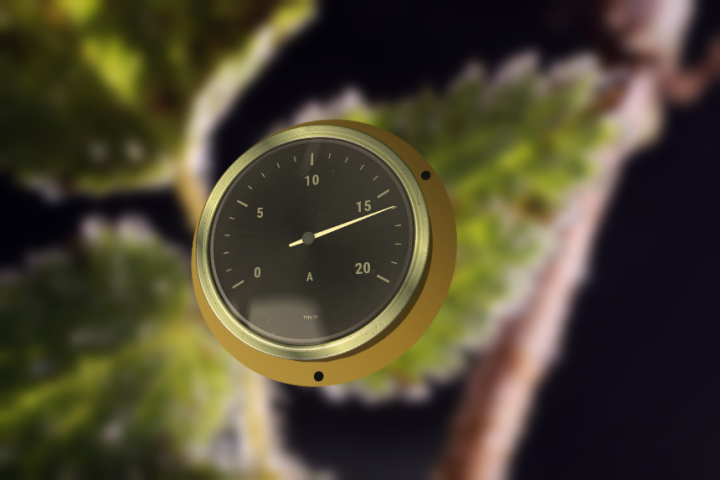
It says 16 A
